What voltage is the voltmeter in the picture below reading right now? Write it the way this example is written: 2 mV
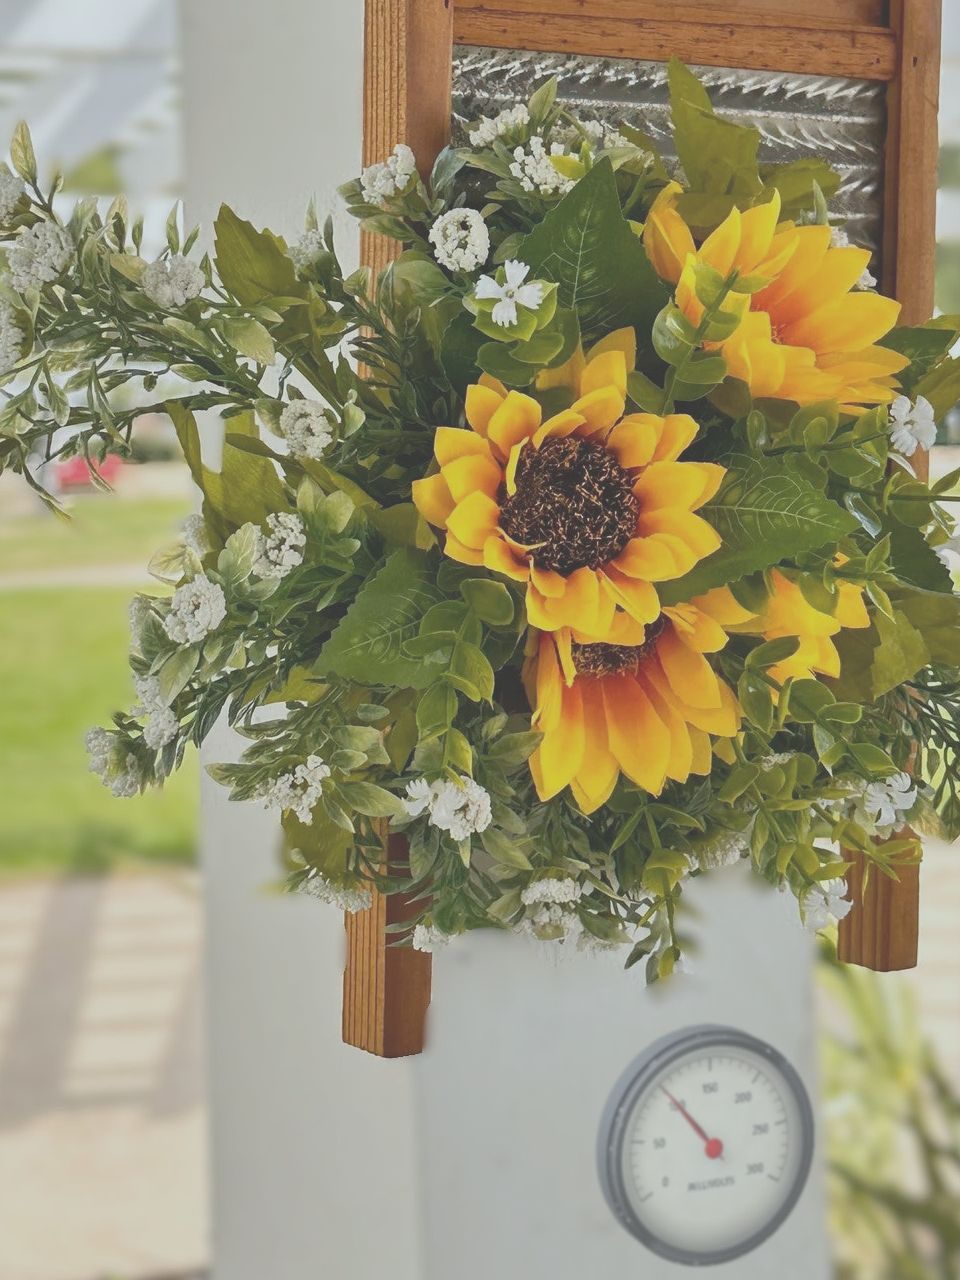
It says 100 mV
